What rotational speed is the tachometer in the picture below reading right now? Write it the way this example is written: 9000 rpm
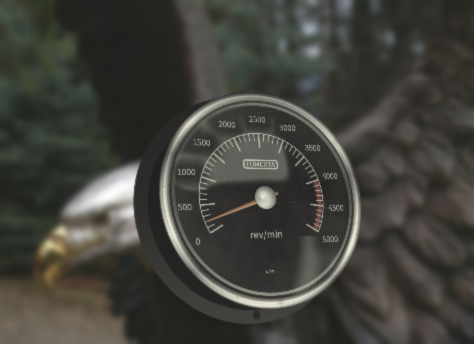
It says 200 rpm
